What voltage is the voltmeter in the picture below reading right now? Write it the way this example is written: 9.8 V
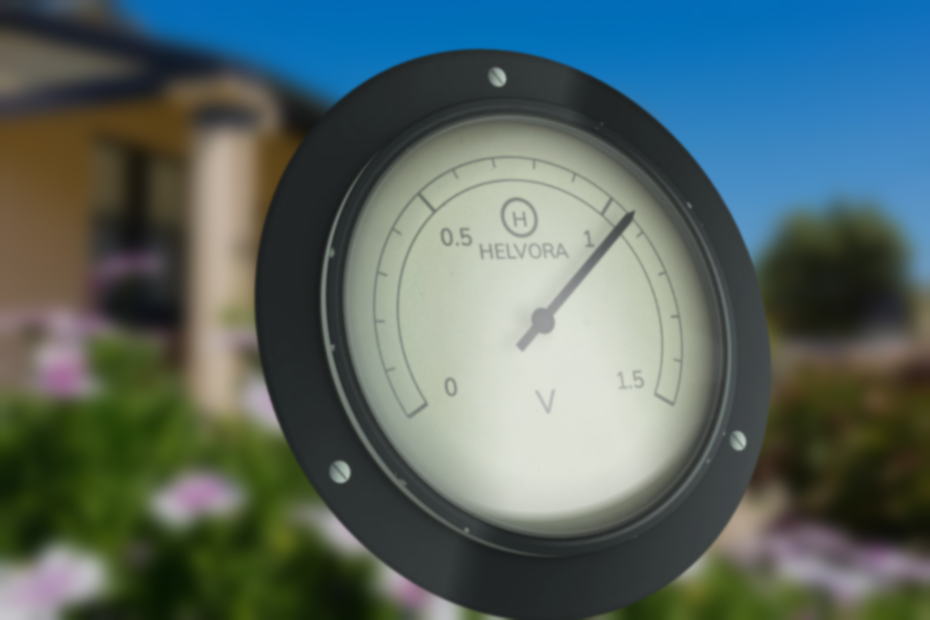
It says 1.05 V
